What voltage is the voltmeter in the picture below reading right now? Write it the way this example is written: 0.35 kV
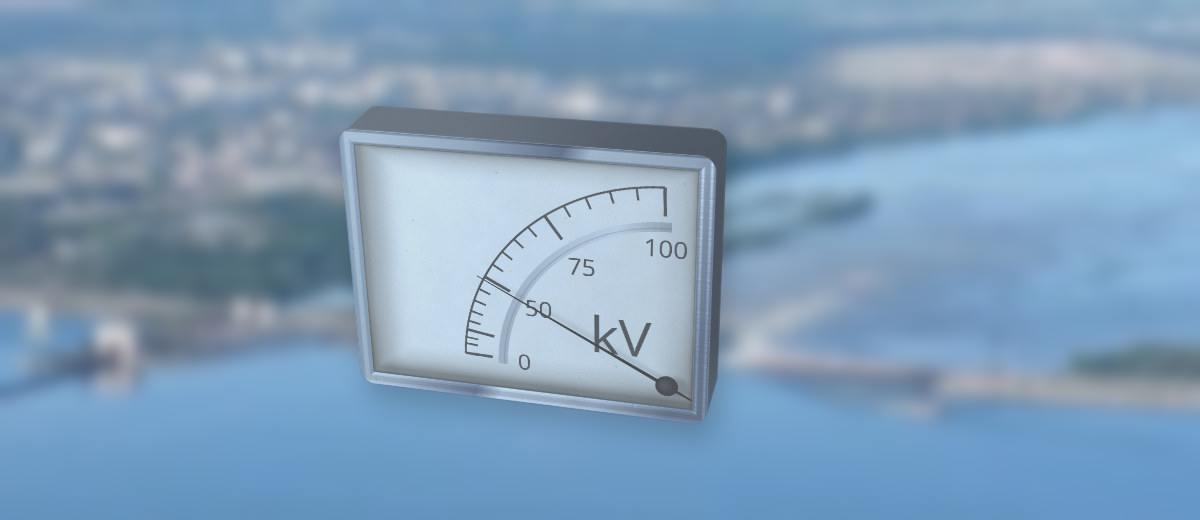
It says 50 kV
